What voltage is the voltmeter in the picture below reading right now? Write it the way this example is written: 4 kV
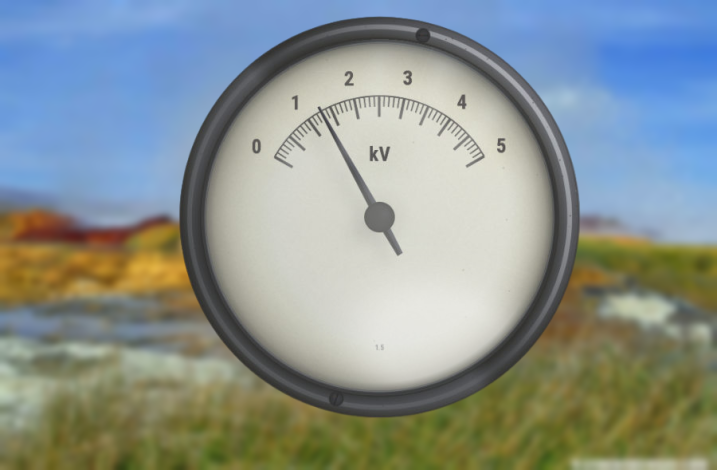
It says 1.3 kV
